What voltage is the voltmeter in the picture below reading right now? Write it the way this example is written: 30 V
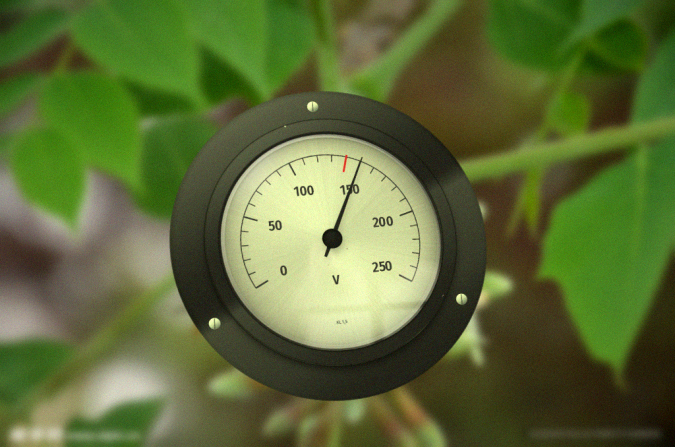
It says 150 V
